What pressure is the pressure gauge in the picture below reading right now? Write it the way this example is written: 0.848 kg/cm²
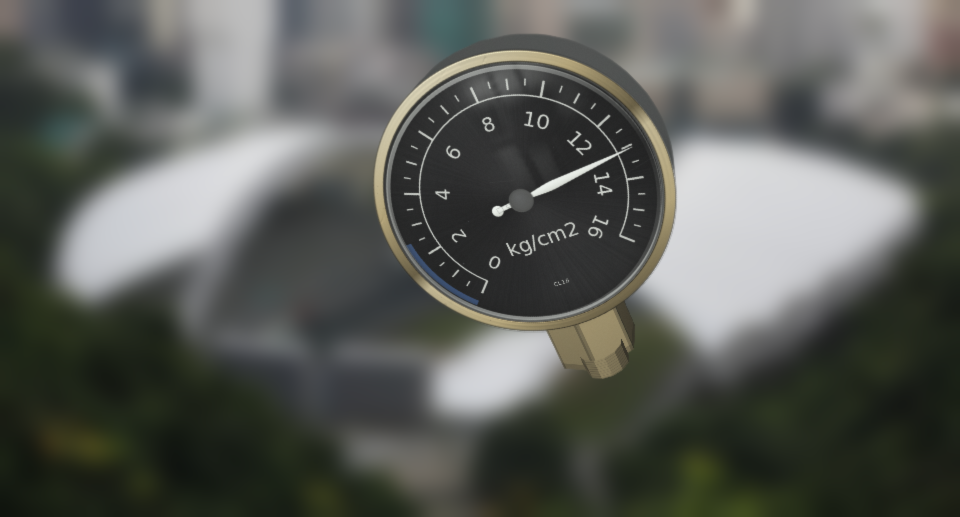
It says 13 kg/cm²
